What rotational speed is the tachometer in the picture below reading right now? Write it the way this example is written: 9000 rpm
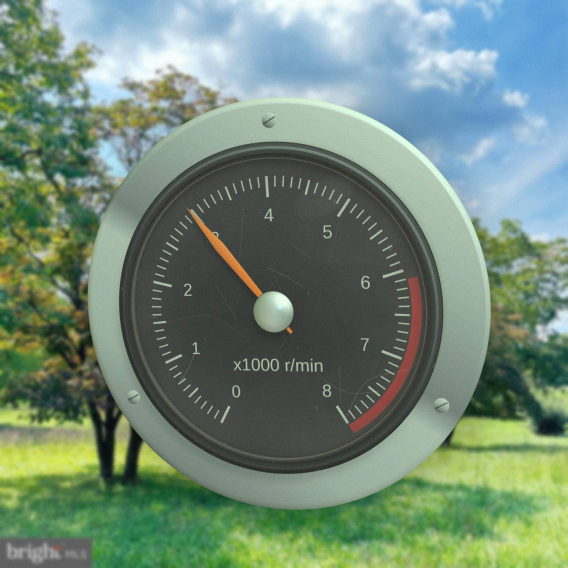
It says 3000 rpm
